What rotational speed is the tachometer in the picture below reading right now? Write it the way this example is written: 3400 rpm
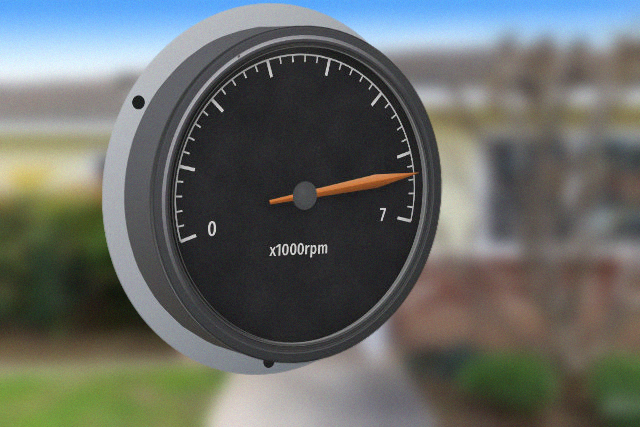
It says 6300 rpm
